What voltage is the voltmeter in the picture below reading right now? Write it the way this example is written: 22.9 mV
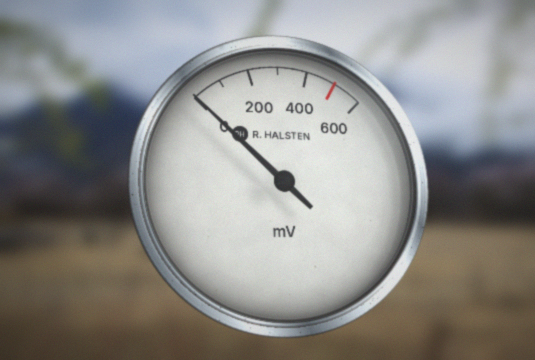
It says 0 mV
